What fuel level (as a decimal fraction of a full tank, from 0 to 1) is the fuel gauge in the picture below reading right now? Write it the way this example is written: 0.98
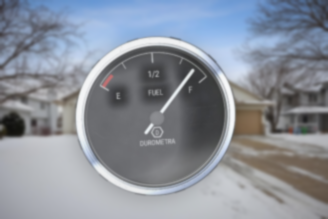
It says 0.875
